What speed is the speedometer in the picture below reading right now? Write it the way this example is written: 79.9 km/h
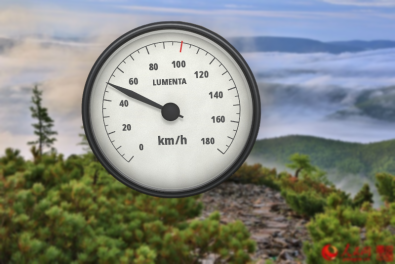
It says 50 km/h
